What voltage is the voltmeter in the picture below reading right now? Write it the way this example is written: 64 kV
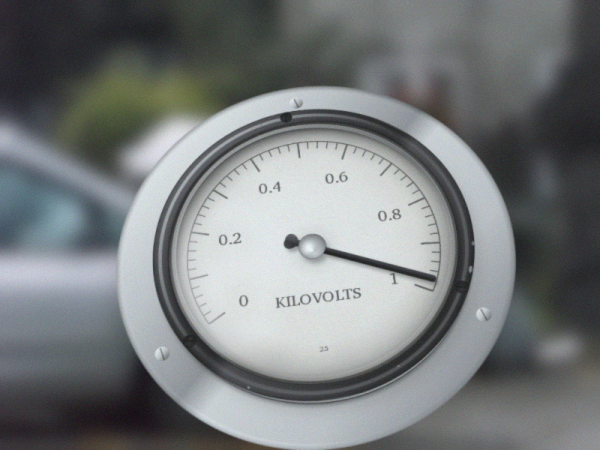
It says 0.98 kV
